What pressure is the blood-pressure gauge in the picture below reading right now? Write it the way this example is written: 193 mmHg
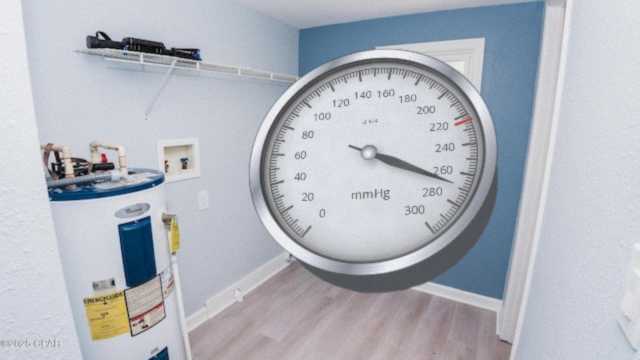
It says 270 mmHg
